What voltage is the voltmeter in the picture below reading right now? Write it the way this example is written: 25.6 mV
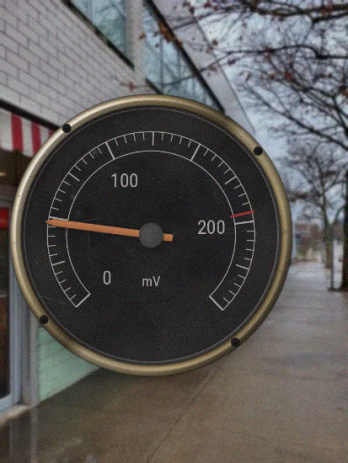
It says 47.5 mV
